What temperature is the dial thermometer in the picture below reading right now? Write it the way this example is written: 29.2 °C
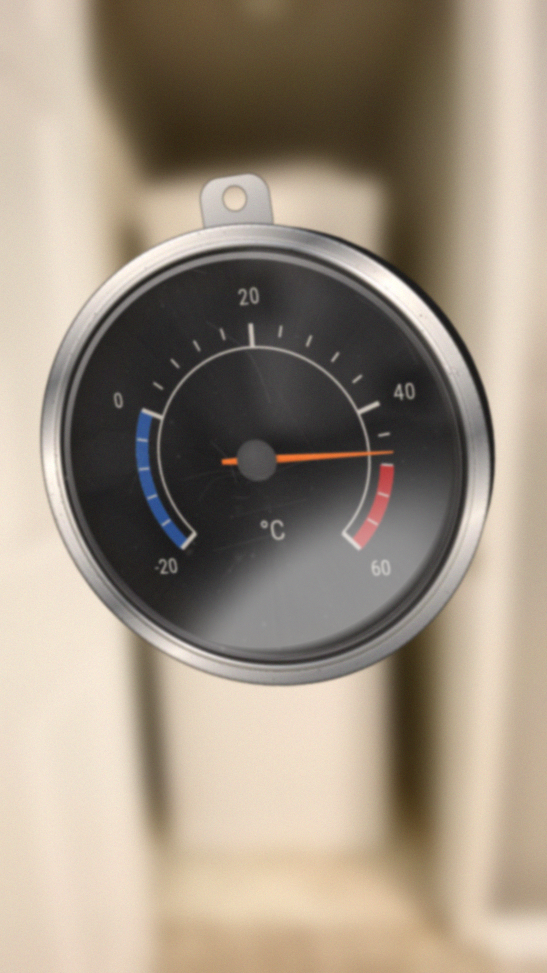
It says 46 °C
